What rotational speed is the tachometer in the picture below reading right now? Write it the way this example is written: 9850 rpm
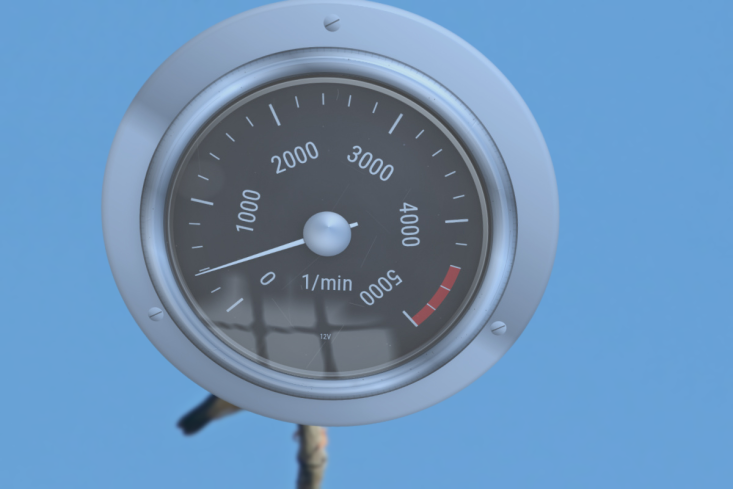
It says 400 rpm
